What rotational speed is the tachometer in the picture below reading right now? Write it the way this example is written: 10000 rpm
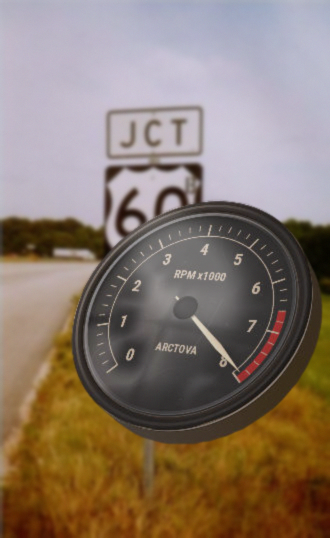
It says 7900 rpm
